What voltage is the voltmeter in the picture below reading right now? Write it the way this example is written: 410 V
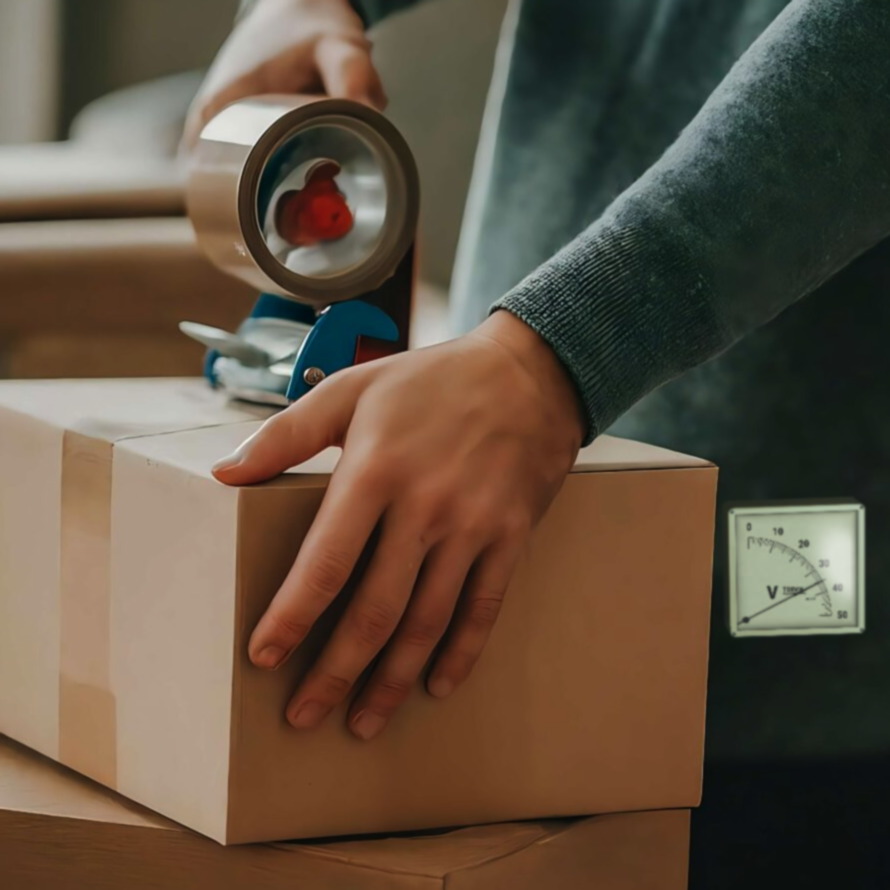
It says 35 V
